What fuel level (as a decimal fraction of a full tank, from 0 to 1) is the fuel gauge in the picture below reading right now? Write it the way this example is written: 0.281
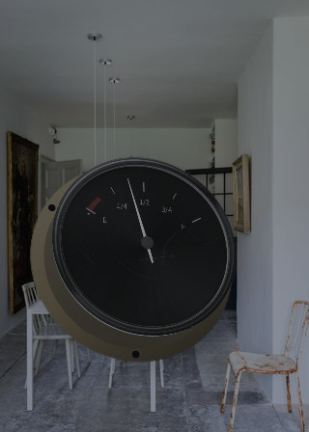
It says 0.375
